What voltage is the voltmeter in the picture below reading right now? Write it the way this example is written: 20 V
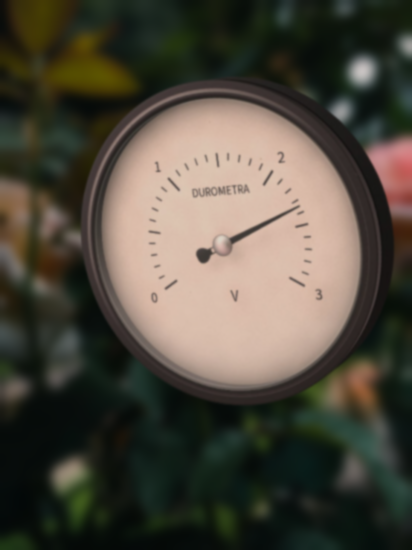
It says 2.35 V
